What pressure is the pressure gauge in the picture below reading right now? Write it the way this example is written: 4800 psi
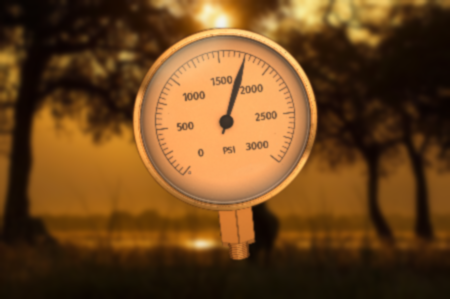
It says 1750 psi
